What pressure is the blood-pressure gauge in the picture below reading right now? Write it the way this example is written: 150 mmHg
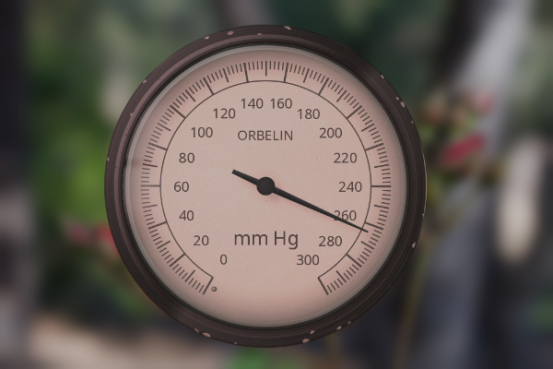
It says 264 mmHg
